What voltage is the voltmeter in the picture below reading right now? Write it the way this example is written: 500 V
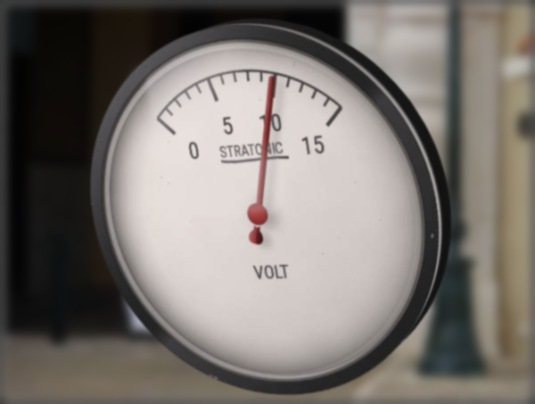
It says 10 V
